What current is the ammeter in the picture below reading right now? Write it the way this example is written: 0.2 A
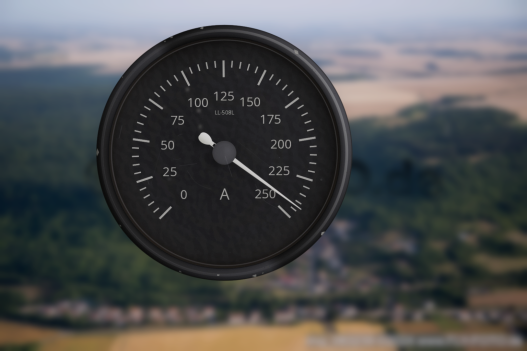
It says 242.5 A
